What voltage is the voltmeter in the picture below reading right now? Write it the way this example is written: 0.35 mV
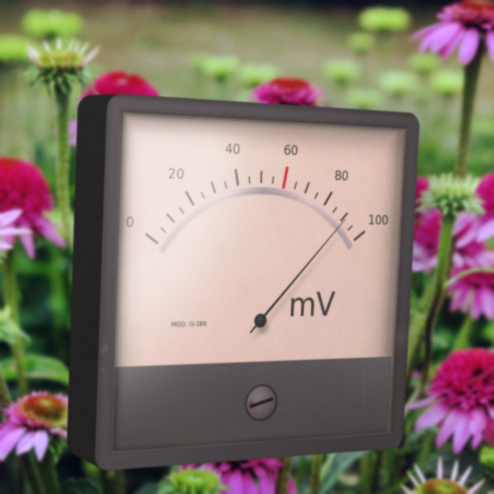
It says 90 mV
